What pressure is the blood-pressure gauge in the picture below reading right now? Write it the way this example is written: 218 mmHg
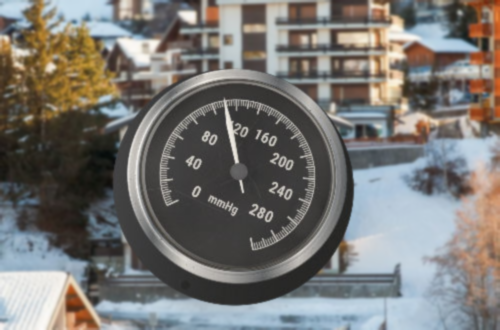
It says 110 mmHg
